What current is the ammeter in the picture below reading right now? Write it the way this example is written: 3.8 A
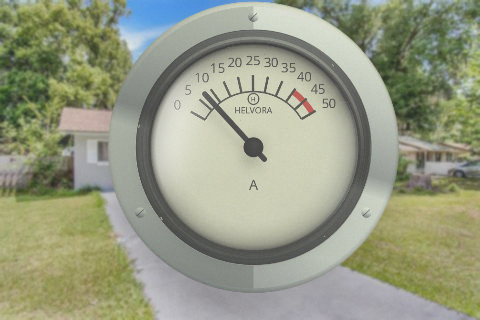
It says 7.5 A
